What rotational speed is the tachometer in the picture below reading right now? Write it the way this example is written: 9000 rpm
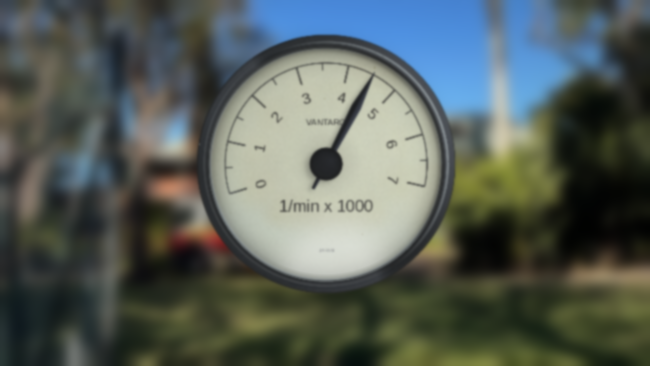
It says 4500 rpm
